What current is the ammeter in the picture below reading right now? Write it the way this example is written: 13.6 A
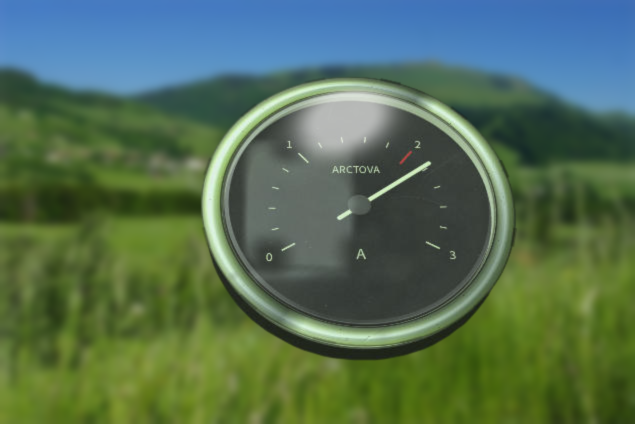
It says 2.2 A
